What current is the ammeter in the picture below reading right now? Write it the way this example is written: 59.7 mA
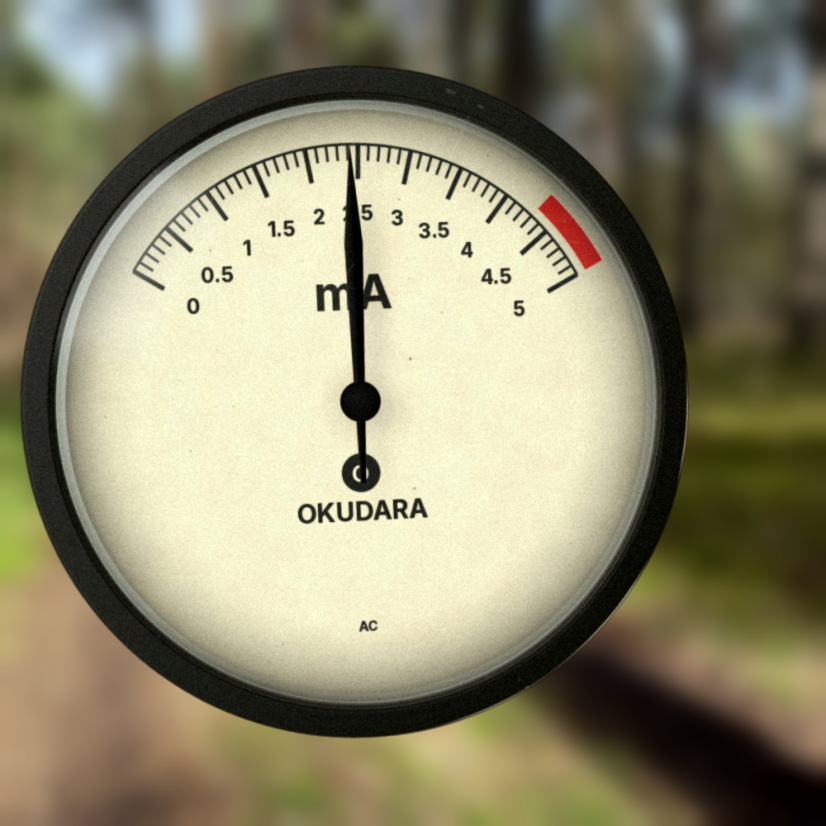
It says 2.4 mA
